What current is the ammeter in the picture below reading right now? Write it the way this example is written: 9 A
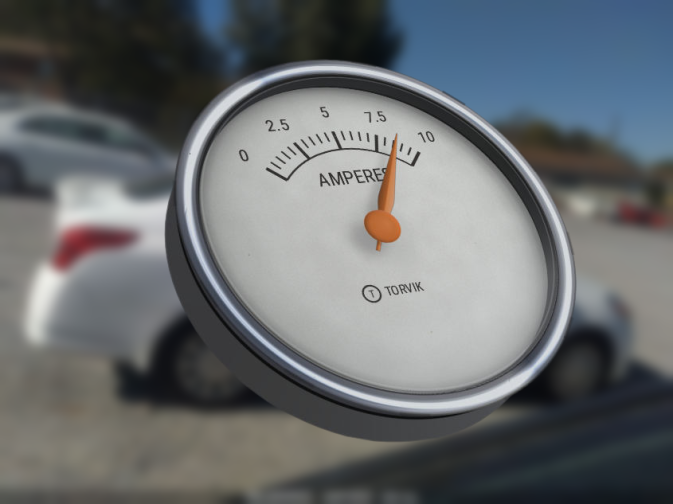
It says 8.5 A
